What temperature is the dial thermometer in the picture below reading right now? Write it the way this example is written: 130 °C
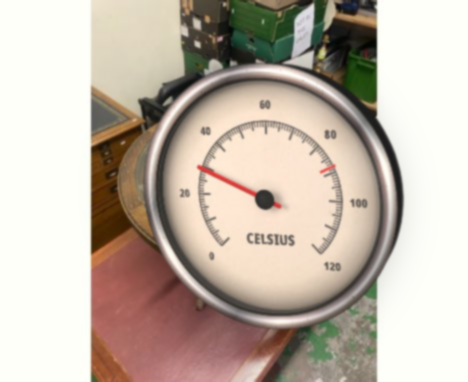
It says 30 °C
